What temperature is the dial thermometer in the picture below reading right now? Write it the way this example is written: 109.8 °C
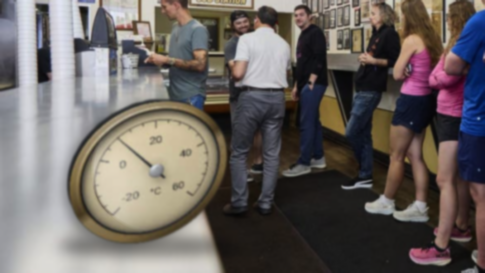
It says 8 °C
